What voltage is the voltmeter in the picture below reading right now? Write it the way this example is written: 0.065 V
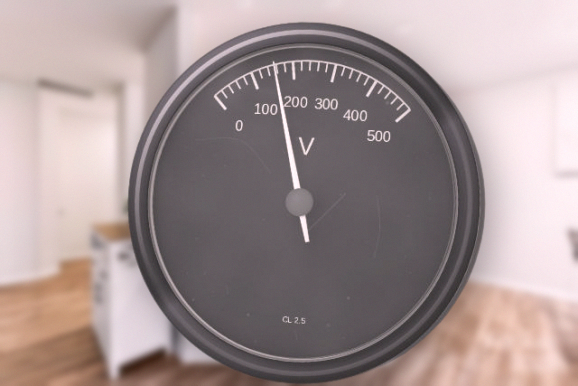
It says 160 V
